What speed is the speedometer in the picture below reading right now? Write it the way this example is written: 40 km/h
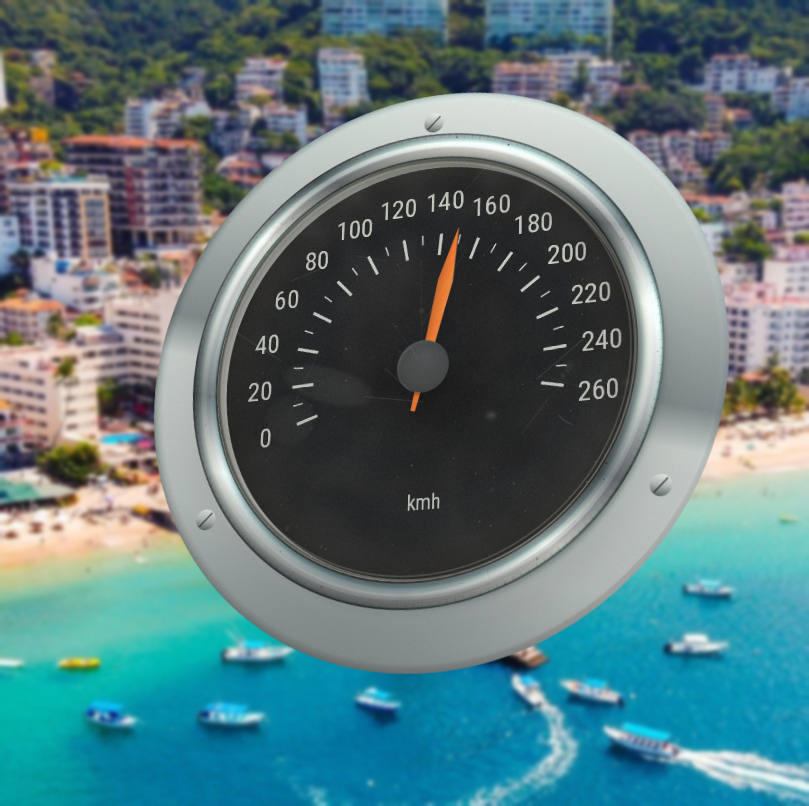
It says 150 km/h
